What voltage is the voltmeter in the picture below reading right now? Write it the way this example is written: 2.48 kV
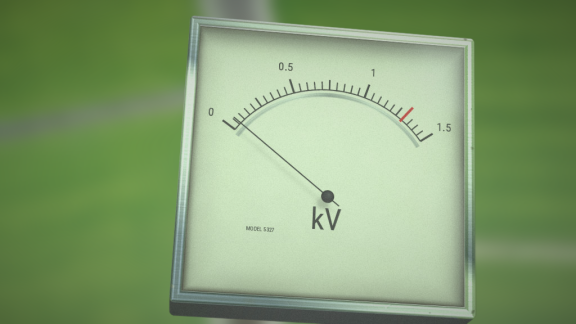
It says 0.05 kV
